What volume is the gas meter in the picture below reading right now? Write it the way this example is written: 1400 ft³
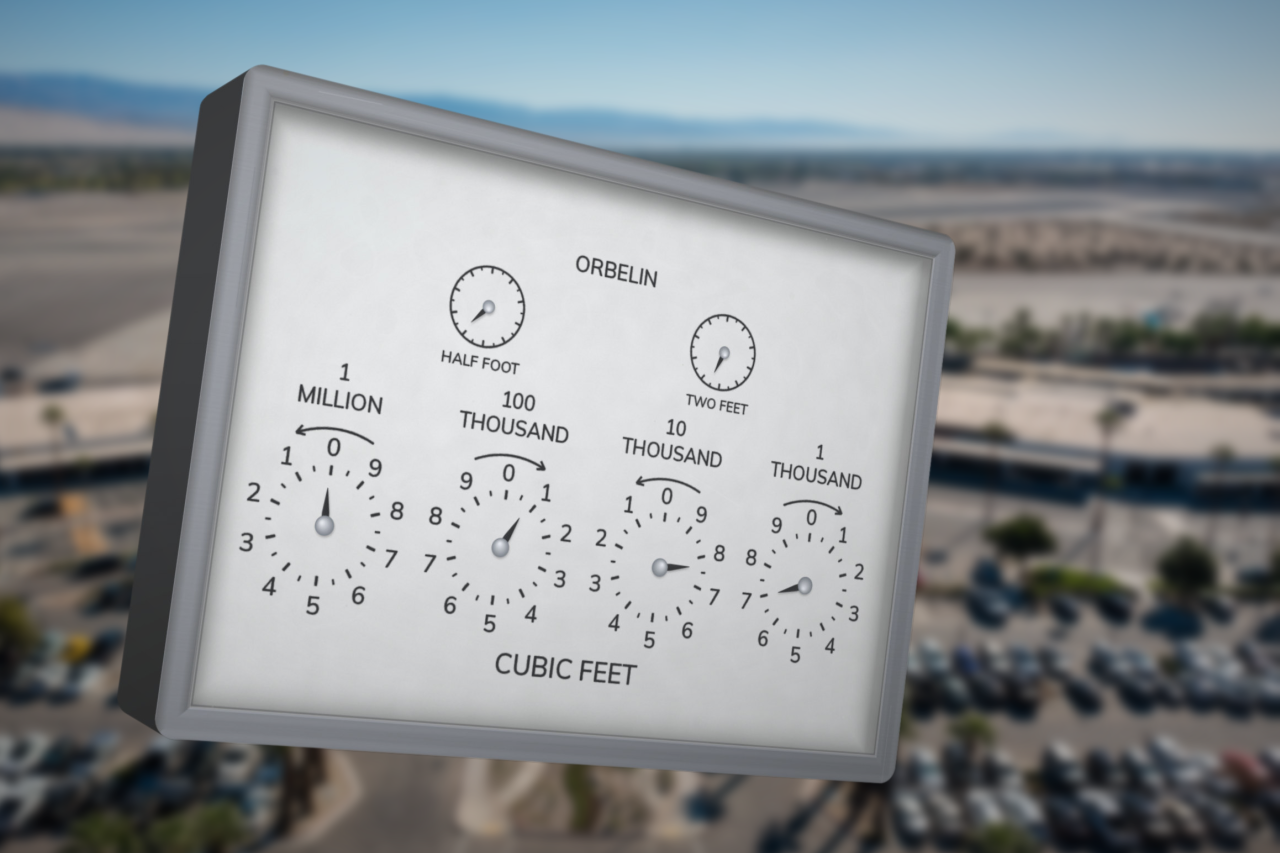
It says 7700 ft³
